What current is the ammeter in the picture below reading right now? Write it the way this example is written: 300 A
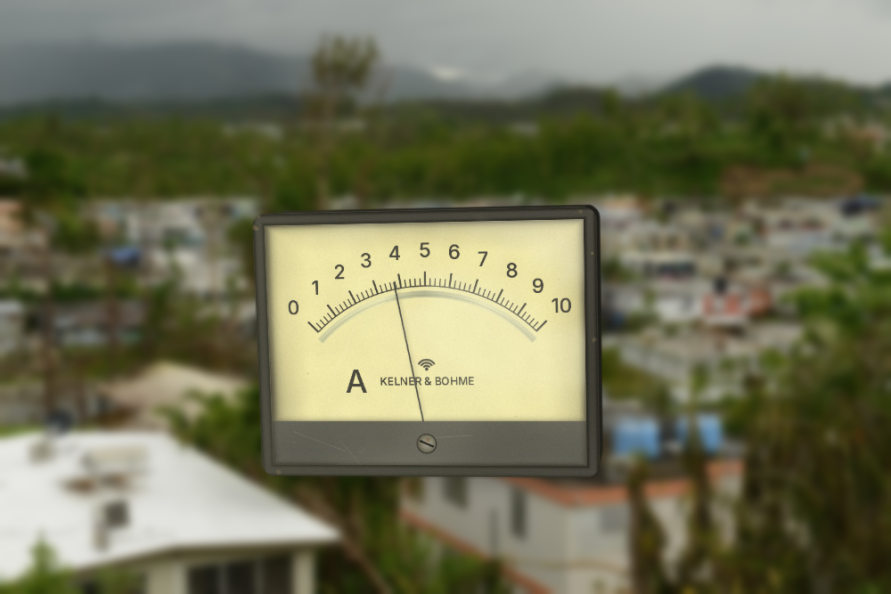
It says 3.8 A
